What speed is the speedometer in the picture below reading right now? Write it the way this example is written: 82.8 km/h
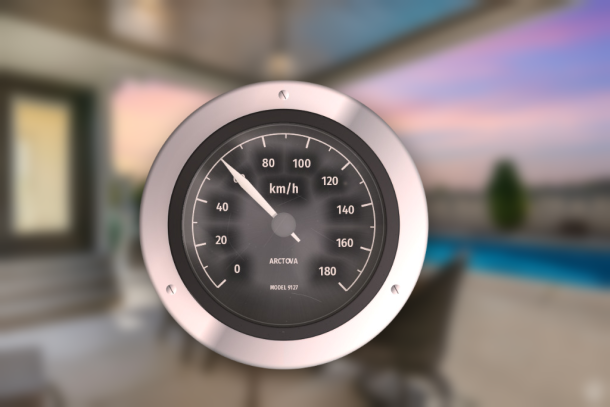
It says 60 km/h
